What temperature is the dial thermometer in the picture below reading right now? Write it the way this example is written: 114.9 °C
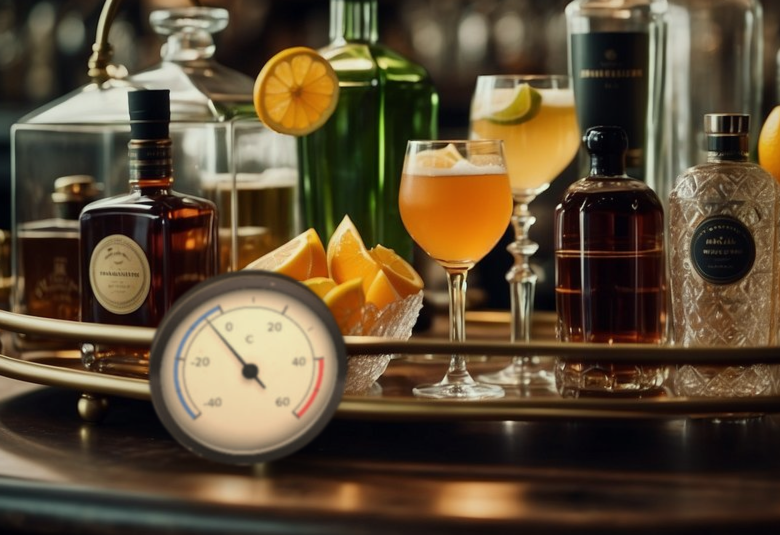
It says -5 °C
